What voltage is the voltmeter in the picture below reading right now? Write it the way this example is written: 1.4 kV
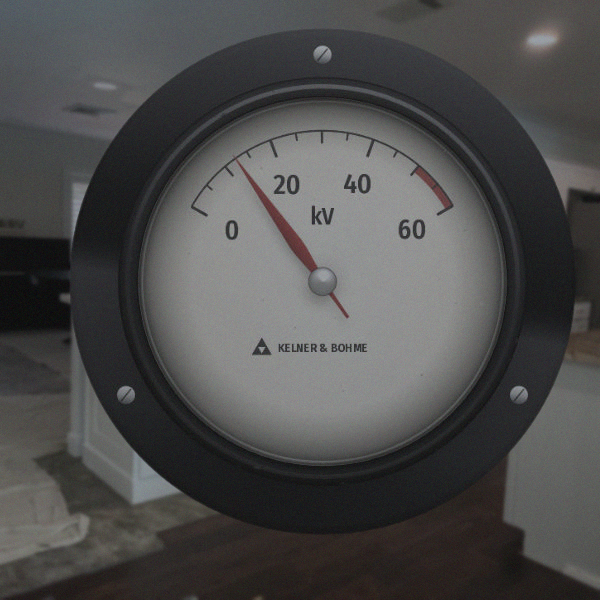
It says 12.5 kV
